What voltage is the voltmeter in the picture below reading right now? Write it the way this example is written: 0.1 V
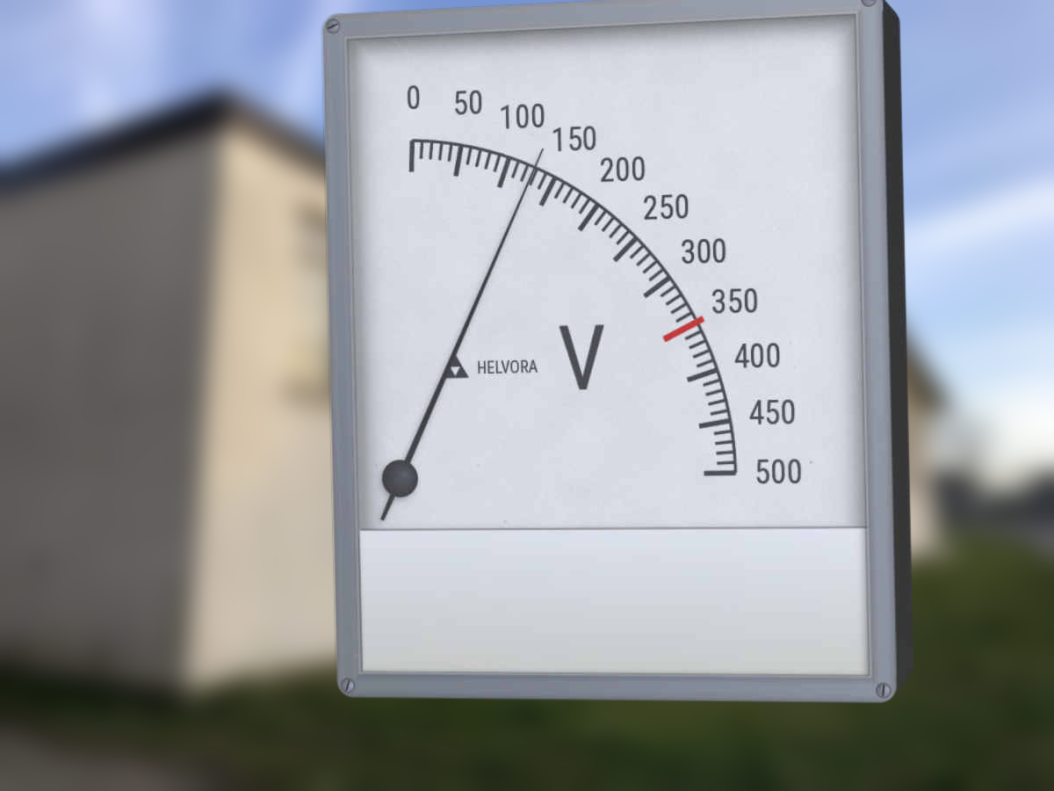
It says 130 V
